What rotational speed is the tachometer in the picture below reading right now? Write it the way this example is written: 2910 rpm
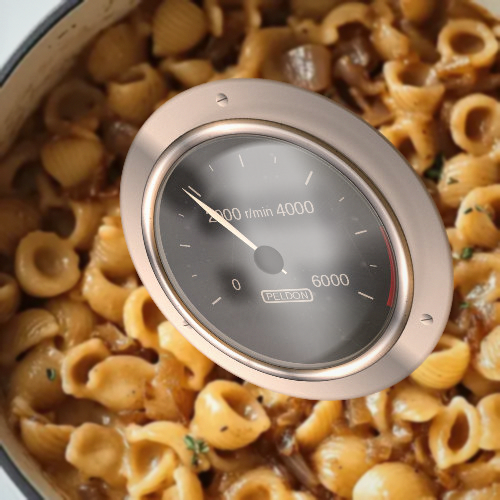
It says 2000 rpm
